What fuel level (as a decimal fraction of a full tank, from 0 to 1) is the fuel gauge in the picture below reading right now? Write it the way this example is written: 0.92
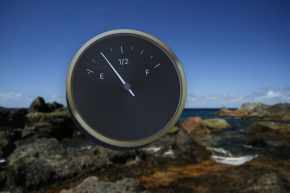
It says 0.25
